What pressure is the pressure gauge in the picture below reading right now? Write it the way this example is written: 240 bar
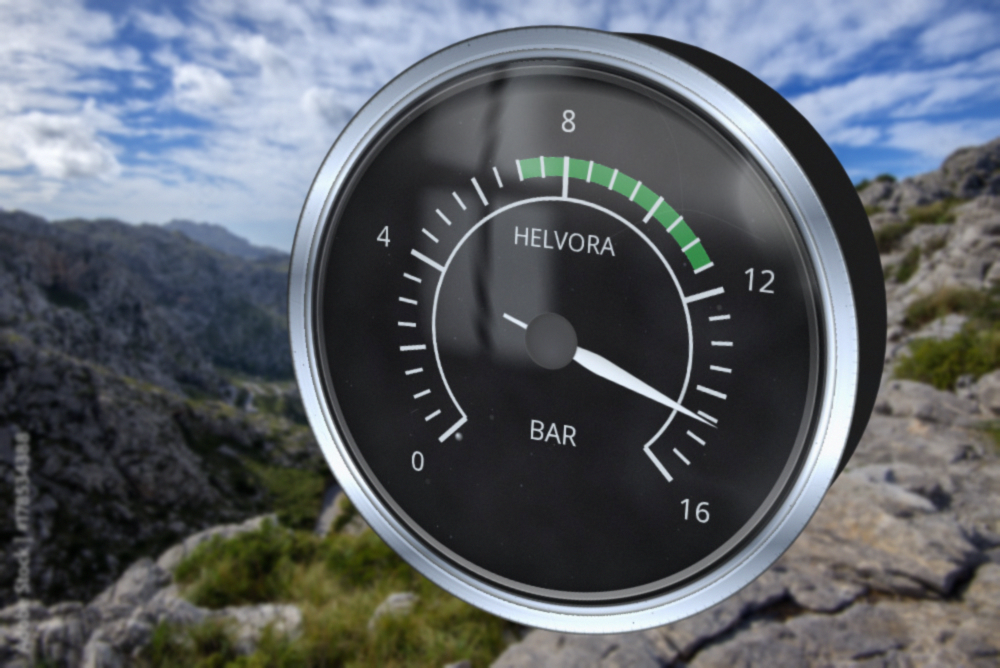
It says 14.5 bar
